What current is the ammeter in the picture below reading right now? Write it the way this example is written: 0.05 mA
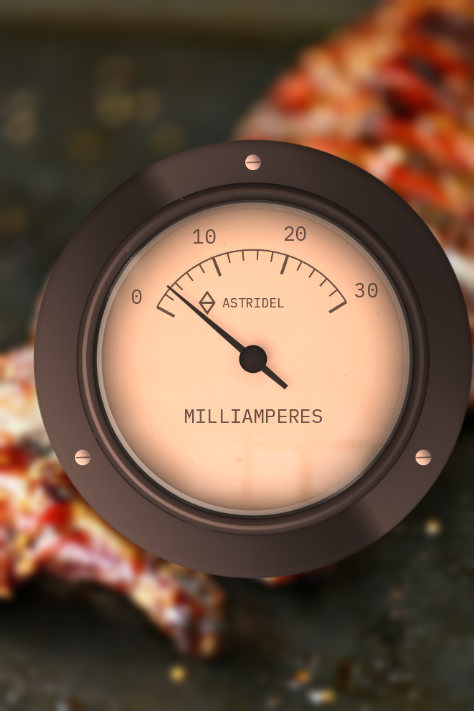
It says 3 mA
